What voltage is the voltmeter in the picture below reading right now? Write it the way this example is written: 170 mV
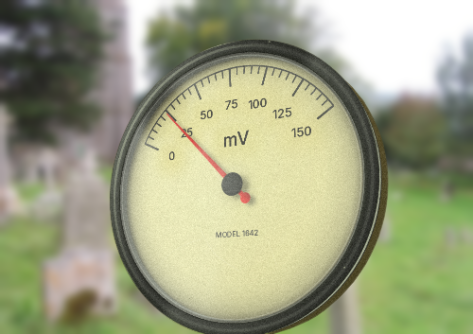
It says 25 mV
